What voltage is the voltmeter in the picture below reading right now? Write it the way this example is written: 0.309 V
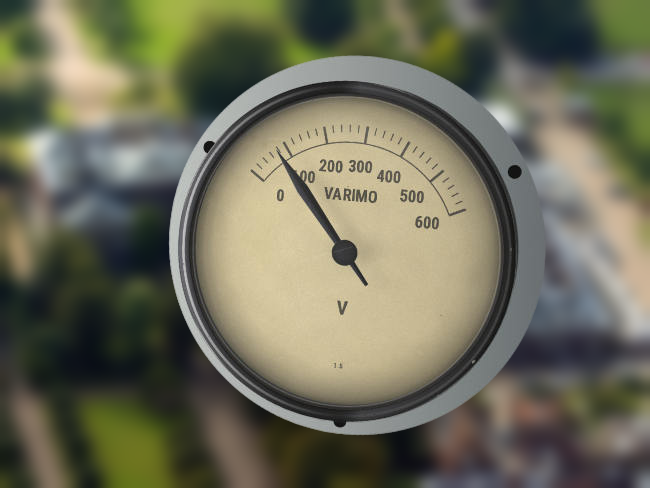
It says 80 V
